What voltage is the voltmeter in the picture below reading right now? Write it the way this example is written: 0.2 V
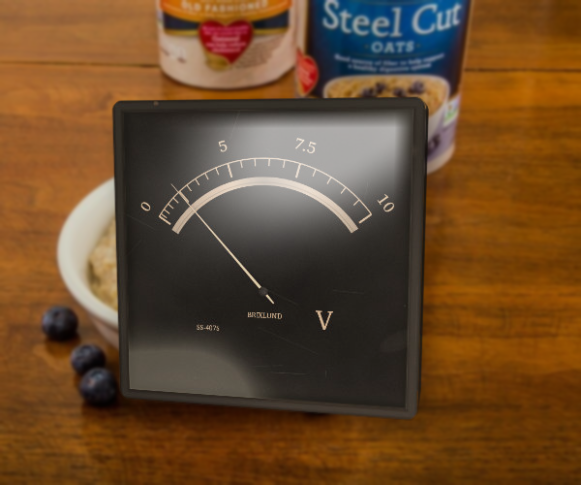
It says 2.5 V
